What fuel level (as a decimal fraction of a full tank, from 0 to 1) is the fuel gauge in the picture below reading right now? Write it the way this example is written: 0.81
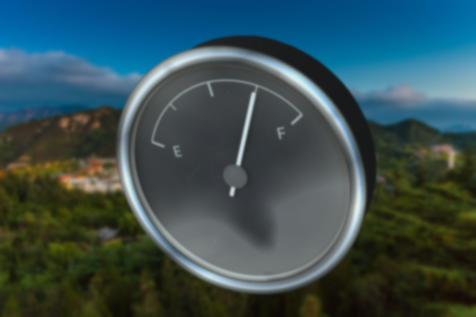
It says 0.75
